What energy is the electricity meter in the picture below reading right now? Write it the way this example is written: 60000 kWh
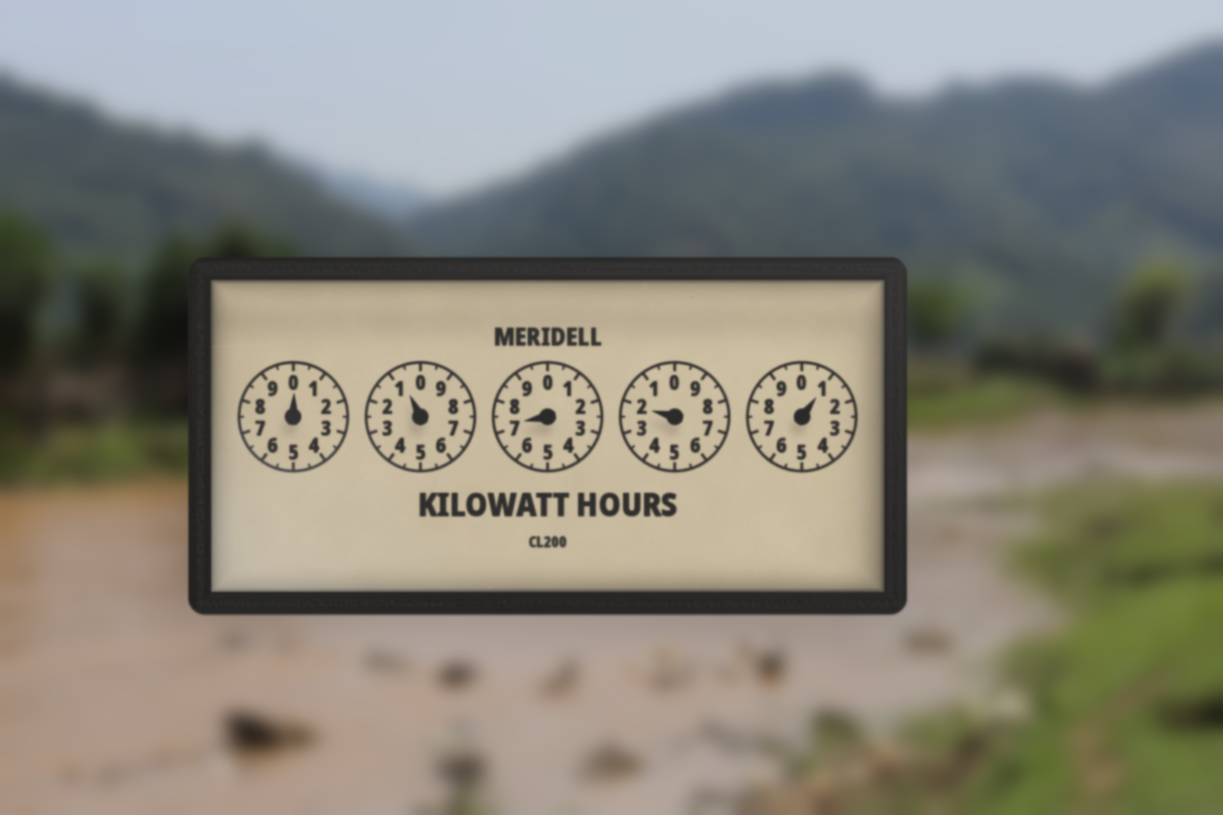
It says 721 kWh
